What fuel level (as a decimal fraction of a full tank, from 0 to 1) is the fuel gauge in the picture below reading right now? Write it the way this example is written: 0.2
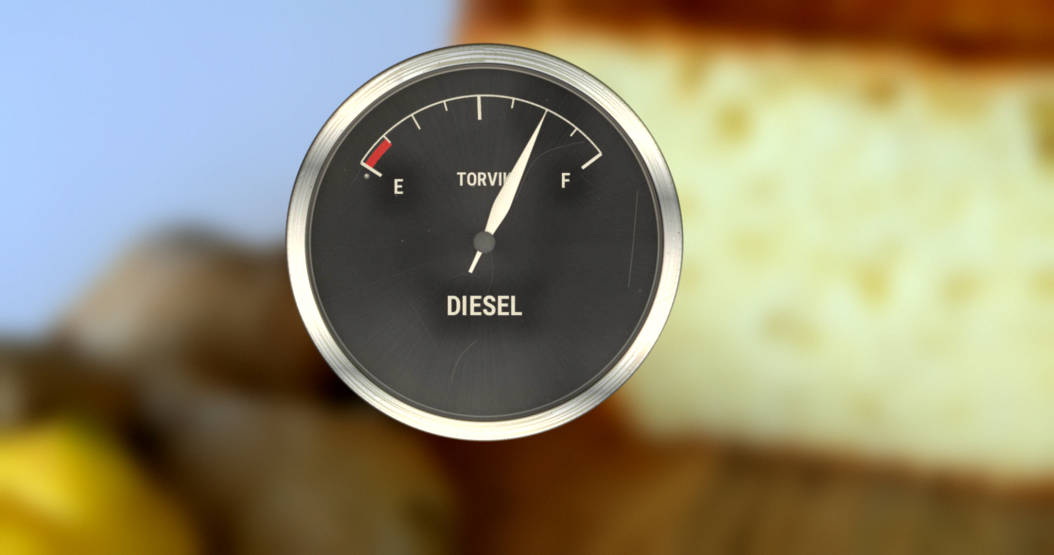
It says 0.75
